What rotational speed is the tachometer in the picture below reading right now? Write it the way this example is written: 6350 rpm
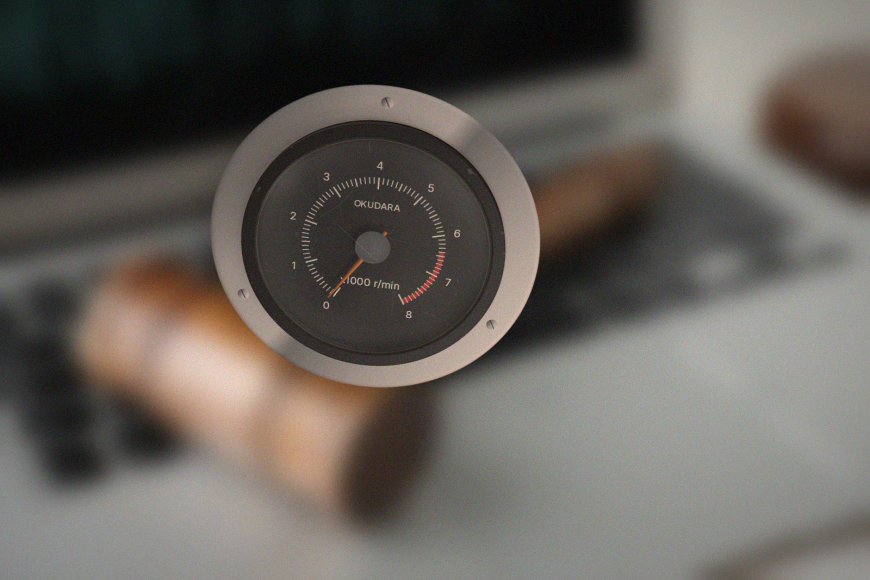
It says 100 rpm
